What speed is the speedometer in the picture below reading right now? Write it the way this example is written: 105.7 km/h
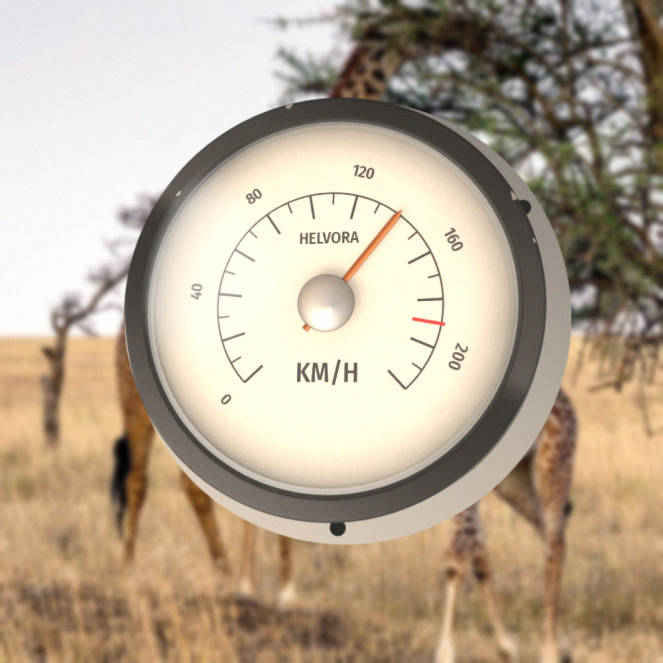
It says 140 km/h
